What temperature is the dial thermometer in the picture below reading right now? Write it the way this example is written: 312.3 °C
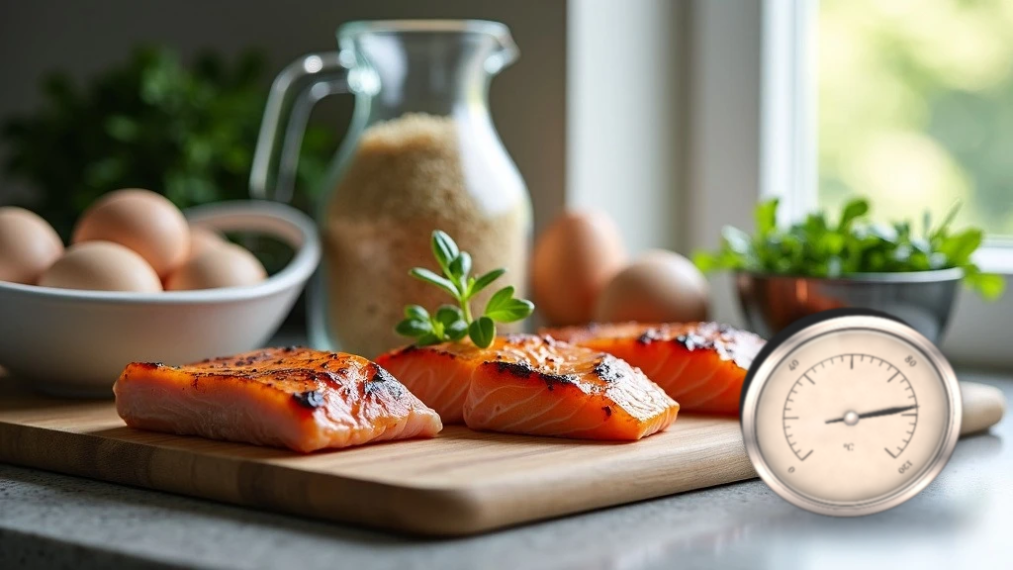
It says 96 °C
